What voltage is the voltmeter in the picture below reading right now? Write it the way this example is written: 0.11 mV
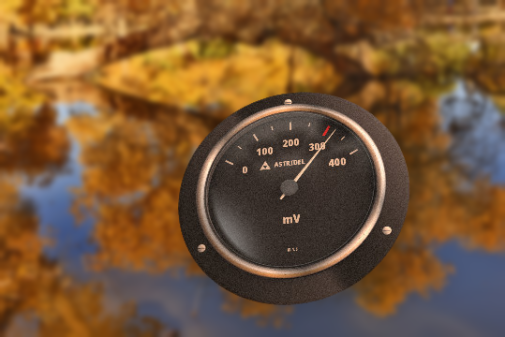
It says 325 mV
